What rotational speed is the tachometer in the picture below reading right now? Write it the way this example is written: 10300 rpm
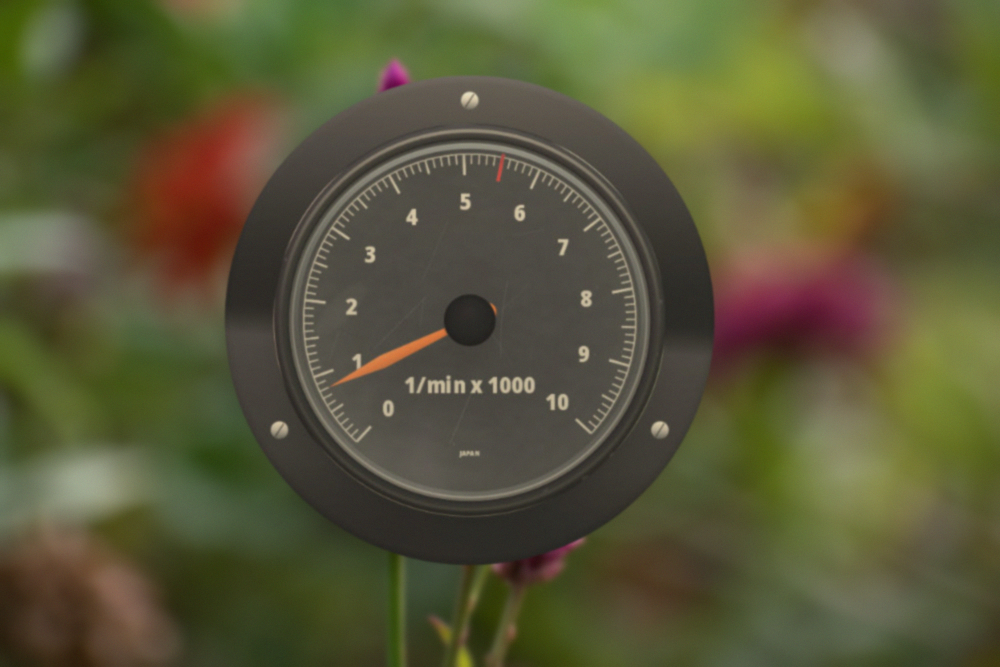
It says 800 rpm
